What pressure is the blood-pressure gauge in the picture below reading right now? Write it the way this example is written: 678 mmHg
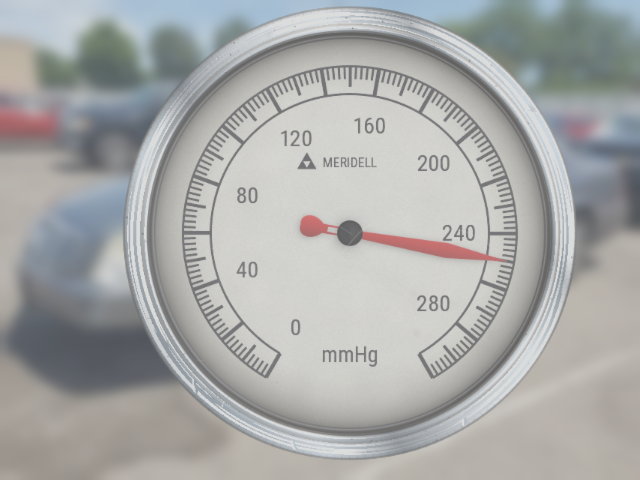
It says 250 mmHg
